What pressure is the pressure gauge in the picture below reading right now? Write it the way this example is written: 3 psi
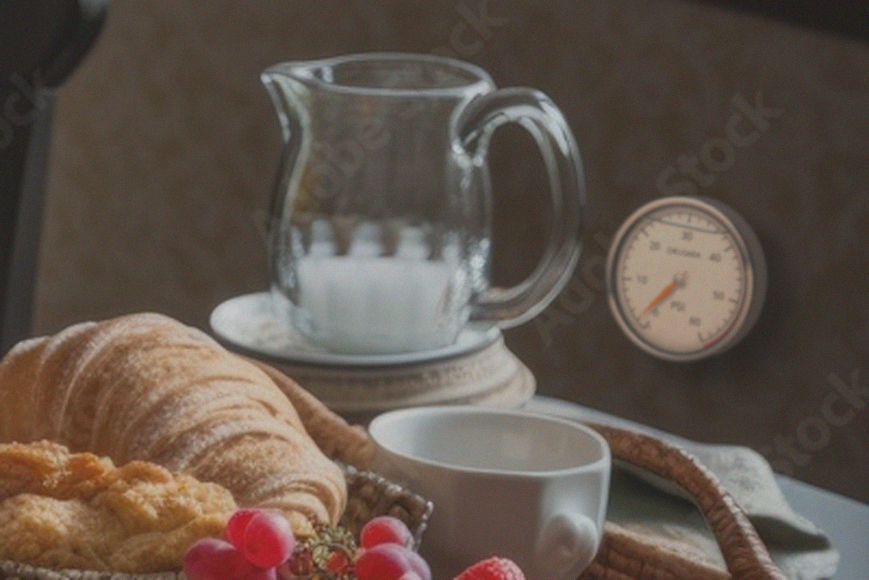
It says 2 psi
